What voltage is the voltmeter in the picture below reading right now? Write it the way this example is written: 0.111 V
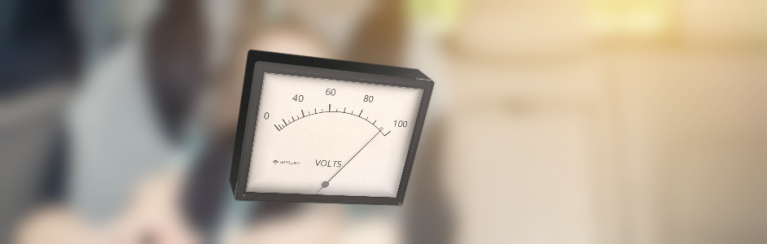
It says 95 V
